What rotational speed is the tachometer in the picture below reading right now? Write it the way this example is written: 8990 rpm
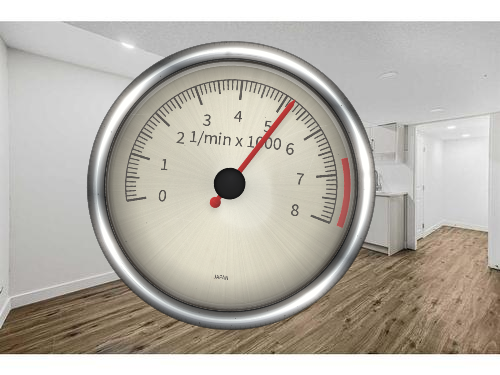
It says 5200 rpm
